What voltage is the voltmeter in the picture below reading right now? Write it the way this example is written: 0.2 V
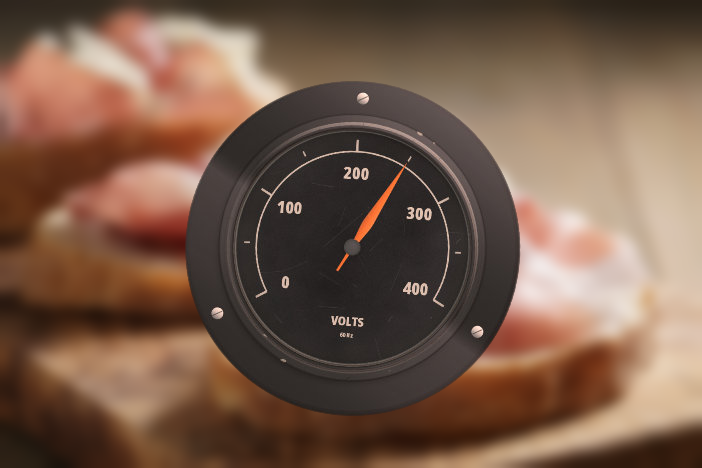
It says 250 V
